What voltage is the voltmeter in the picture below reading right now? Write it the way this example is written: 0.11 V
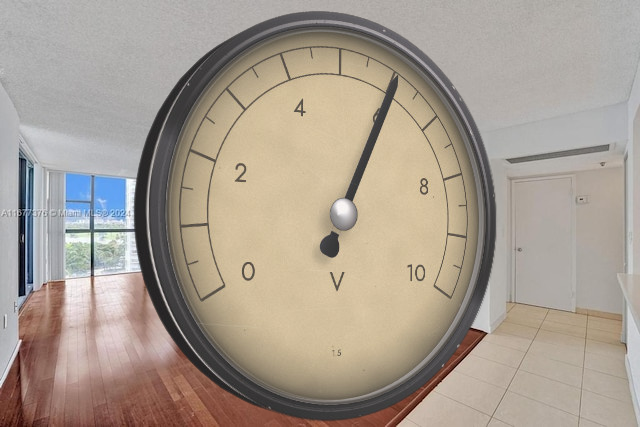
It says 6 V
